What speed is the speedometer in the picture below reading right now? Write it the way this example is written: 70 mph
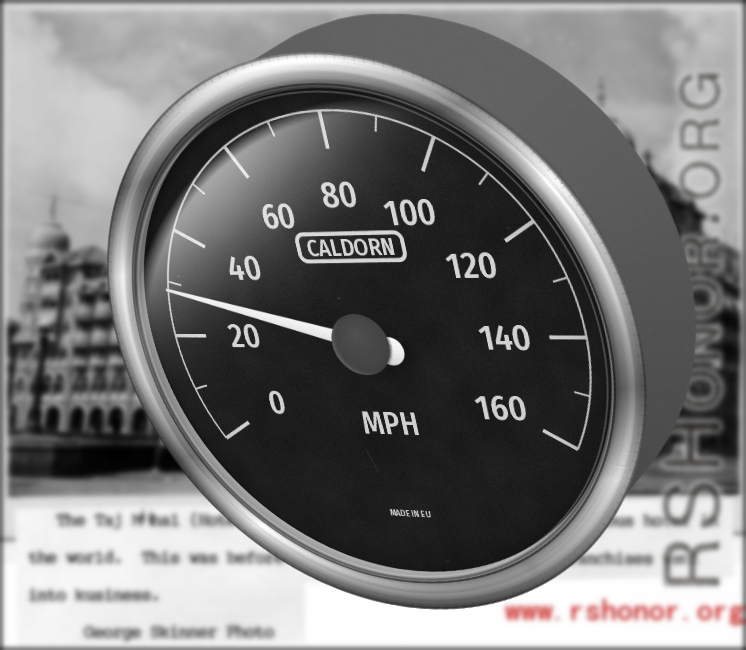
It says 30 mph
